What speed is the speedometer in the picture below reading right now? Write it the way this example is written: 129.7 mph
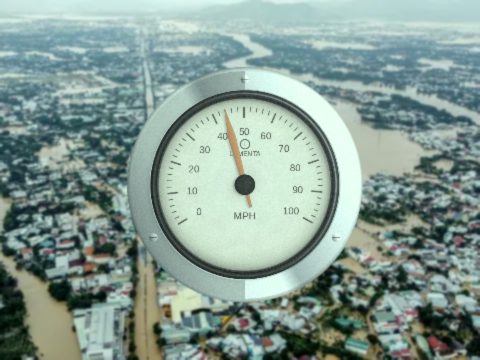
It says 44 mph
